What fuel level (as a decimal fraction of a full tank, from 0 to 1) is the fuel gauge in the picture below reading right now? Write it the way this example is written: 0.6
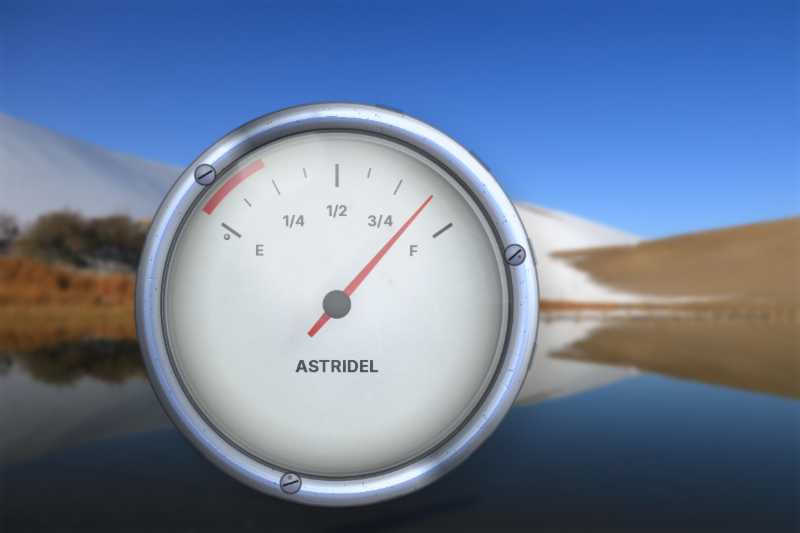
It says 0.875
